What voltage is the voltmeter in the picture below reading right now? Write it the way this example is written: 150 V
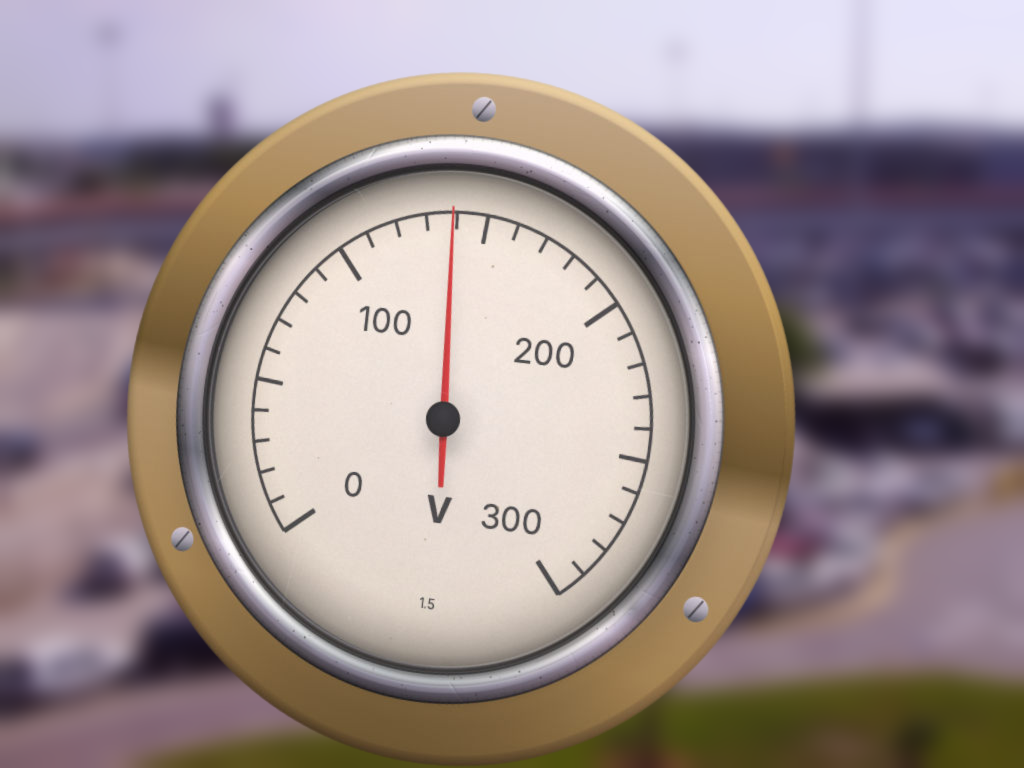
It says 140 V
